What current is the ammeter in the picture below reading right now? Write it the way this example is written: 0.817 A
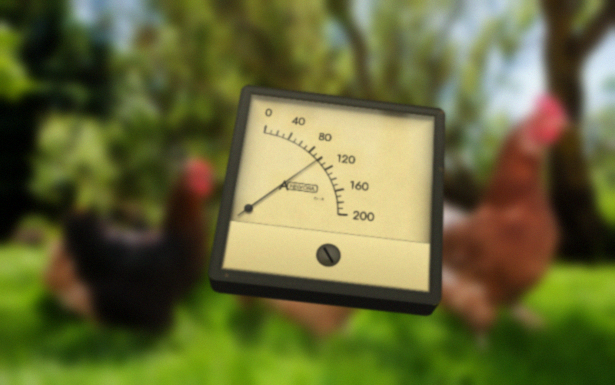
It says 100 A
